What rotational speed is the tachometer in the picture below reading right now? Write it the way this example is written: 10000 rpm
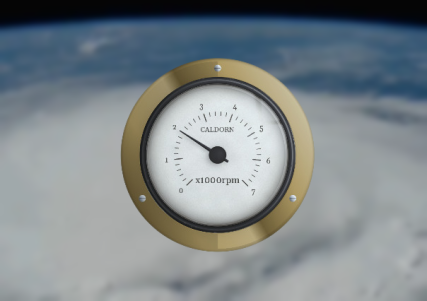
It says 2000 rpm
